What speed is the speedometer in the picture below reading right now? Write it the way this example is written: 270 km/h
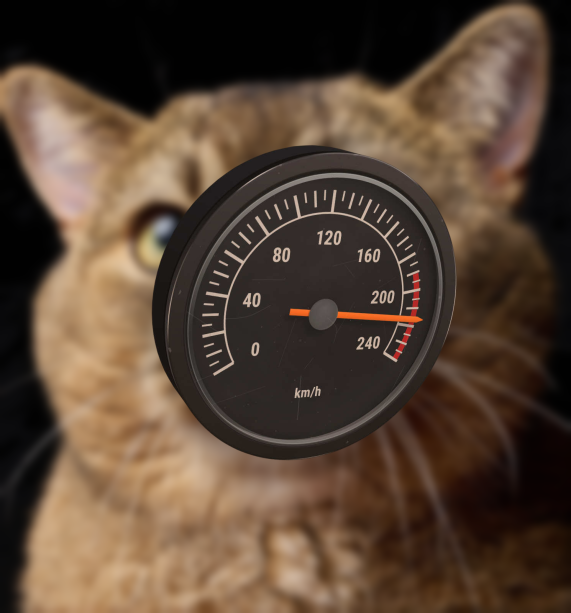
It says 215 km/h
